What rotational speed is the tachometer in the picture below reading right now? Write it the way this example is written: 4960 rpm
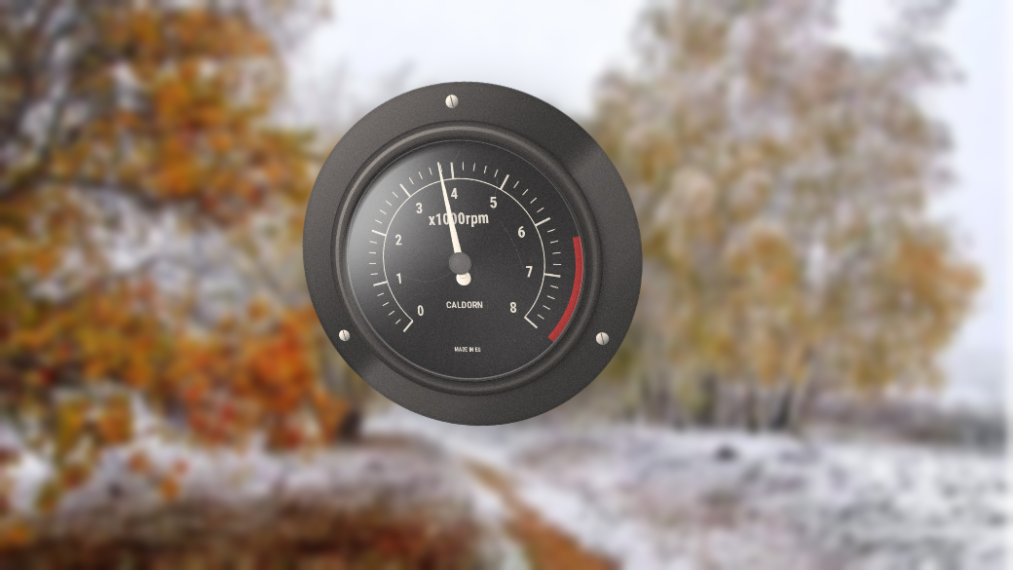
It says 3800 rpm
